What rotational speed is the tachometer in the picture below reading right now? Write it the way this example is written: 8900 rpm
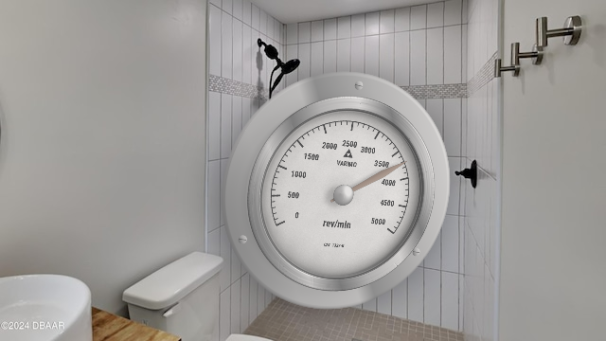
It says 3700 rpm
